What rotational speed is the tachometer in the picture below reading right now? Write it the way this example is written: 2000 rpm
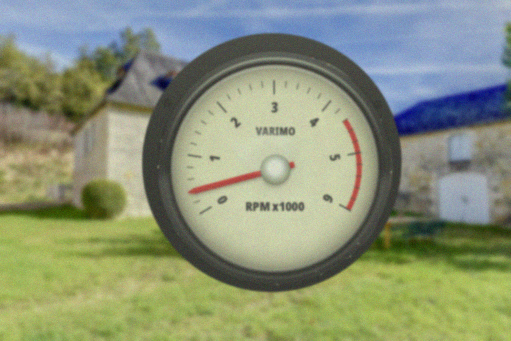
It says 400 rpm
